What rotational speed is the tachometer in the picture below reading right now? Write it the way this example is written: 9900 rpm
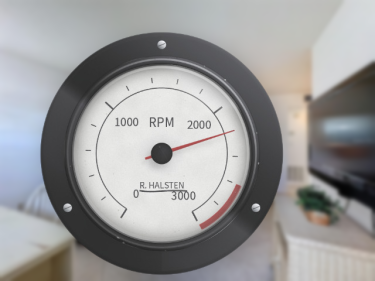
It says 2200 rpm
